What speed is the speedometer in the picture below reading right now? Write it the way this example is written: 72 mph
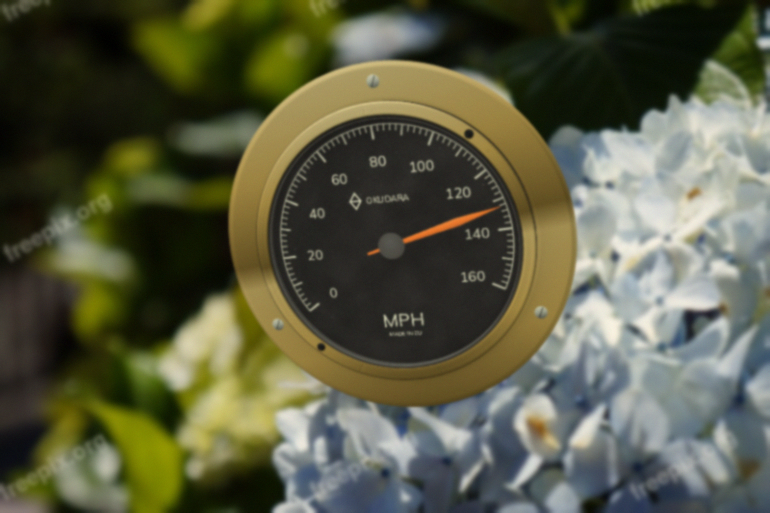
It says 132 mph
